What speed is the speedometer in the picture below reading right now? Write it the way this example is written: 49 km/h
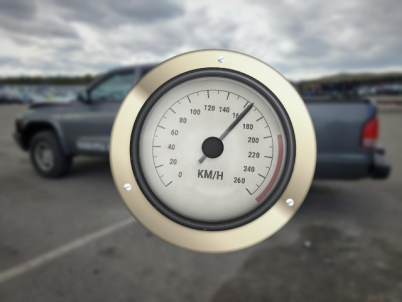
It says 165 km/h
